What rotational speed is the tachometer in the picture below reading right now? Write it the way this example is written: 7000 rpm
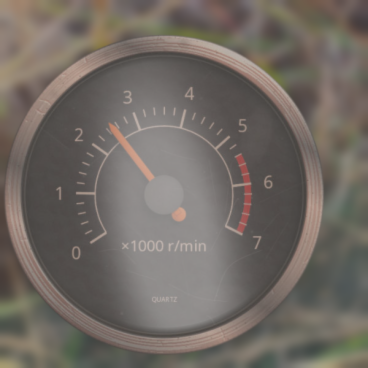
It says 2500 rpm
